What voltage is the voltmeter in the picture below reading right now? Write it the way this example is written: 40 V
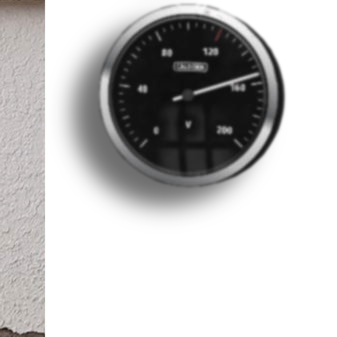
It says 155 V
